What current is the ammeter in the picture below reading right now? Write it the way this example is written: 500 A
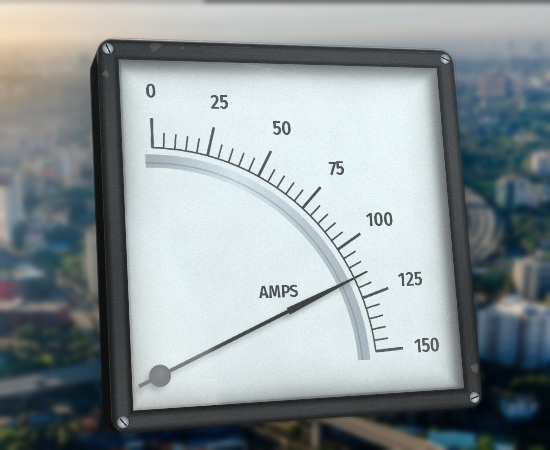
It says 115 A
